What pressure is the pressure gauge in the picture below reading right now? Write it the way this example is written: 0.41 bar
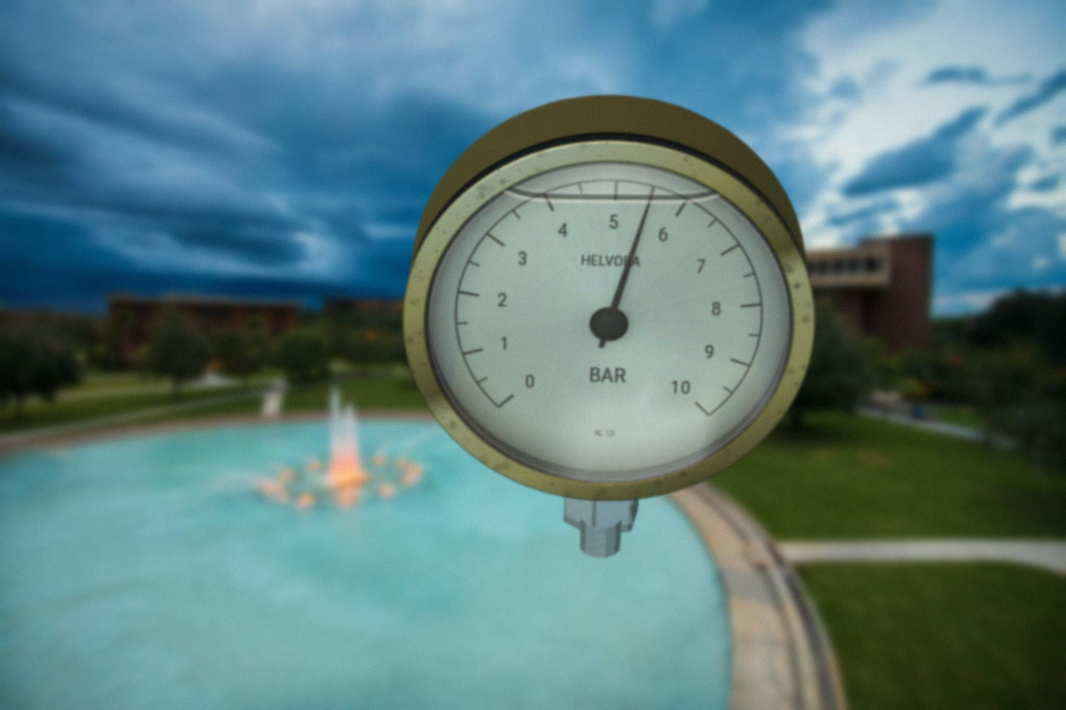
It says 5.5 bar
